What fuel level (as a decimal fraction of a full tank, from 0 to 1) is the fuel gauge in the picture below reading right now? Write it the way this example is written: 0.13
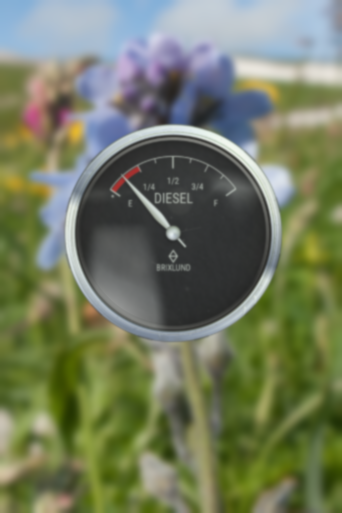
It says 0.125
